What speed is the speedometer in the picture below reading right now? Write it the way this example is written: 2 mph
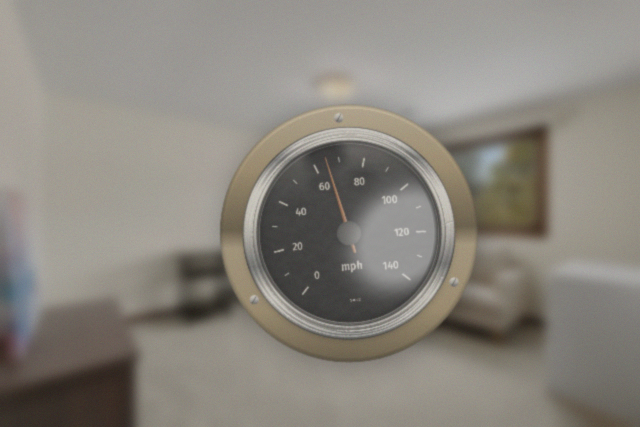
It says 65 mph
